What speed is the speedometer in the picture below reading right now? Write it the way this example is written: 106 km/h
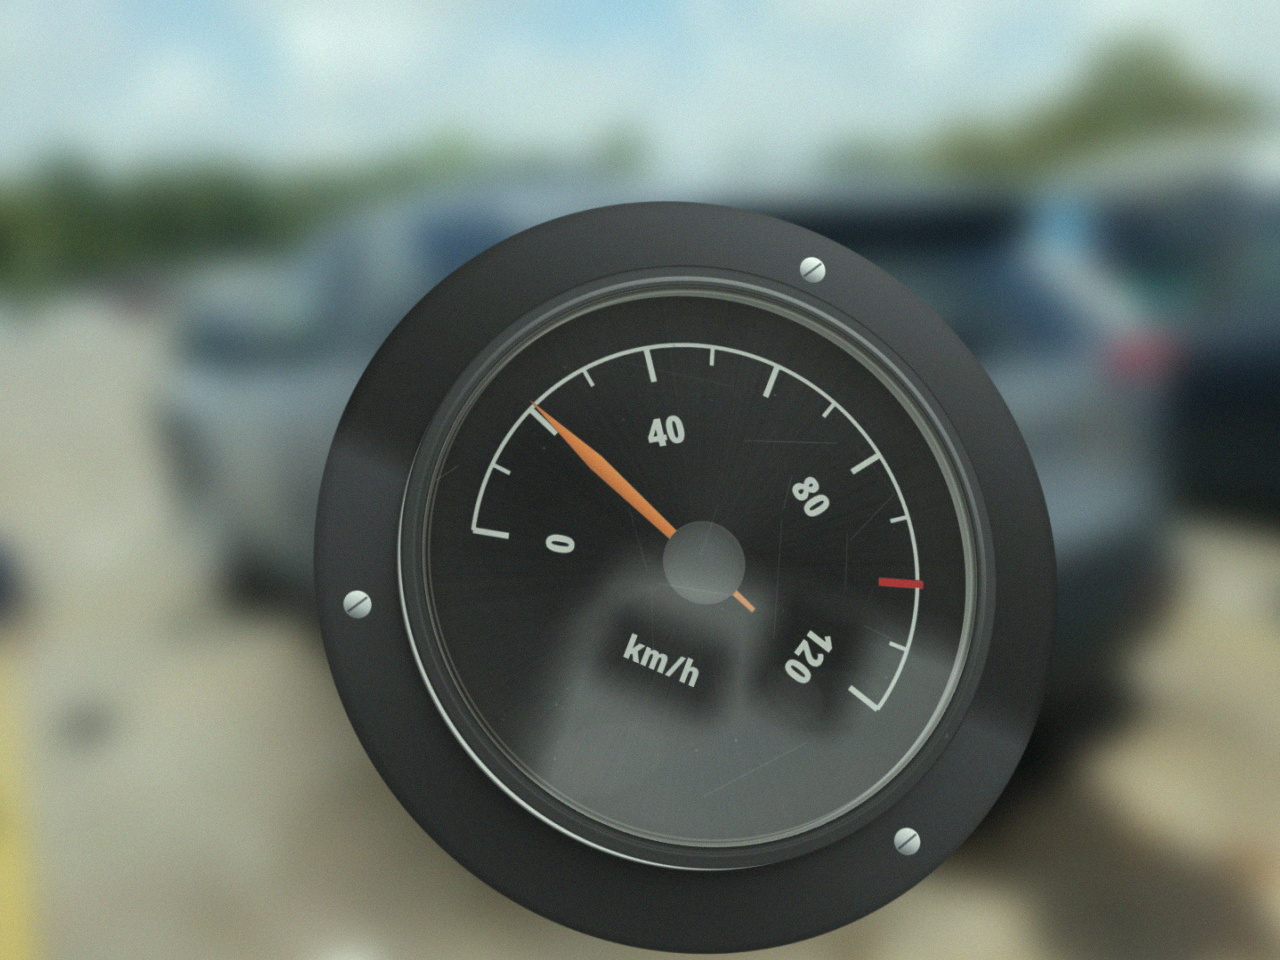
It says 20 km/h
